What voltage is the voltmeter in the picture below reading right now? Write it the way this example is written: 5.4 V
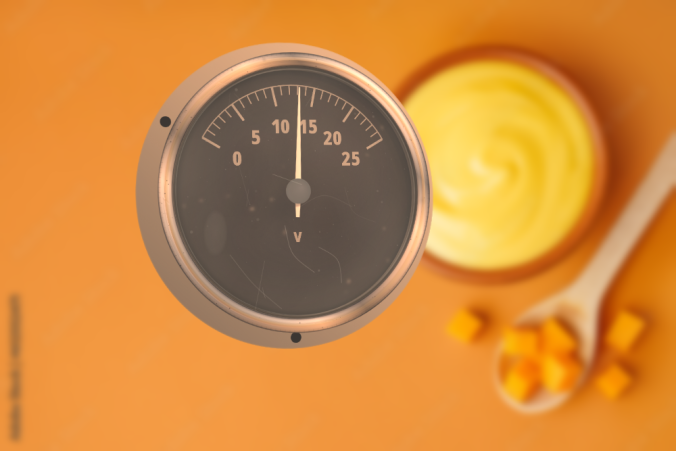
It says 13 V
